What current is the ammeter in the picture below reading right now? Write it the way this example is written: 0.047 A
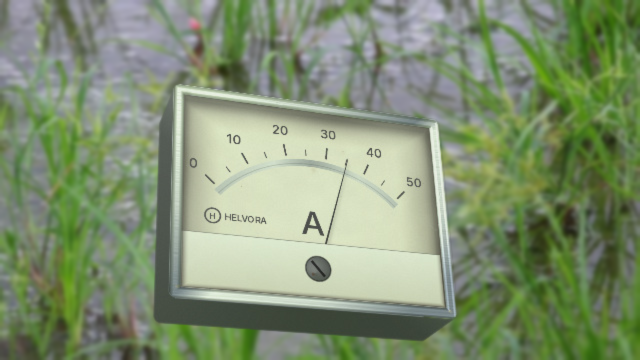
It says 35 A
